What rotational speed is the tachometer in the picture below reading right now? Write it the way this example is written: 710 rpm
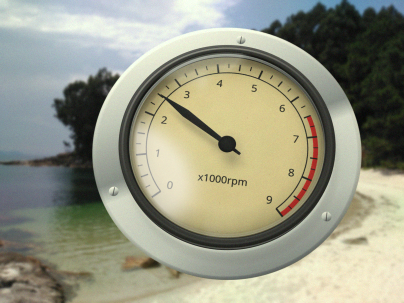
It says 2500 rpm
